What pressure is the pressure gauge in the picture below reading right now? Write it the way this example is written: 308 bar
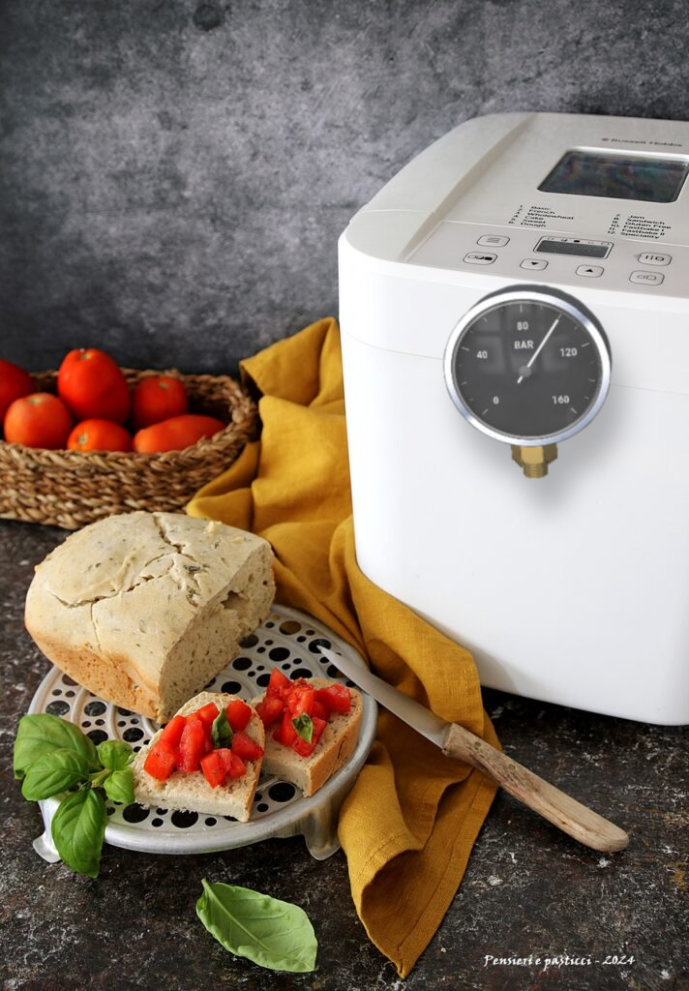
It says 100 bar
